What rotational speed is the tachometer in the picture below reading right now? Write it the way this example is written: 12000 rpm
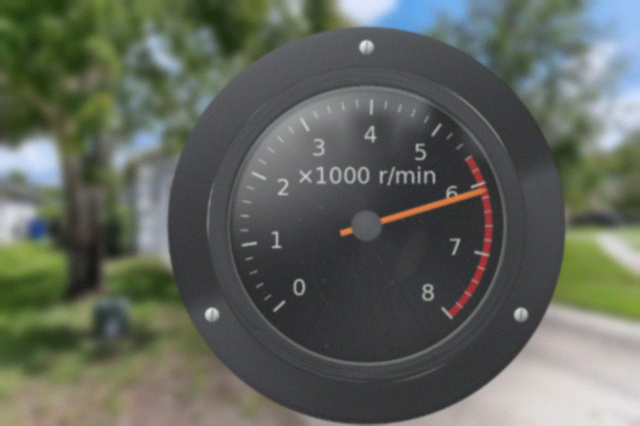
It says 6100 rpm
